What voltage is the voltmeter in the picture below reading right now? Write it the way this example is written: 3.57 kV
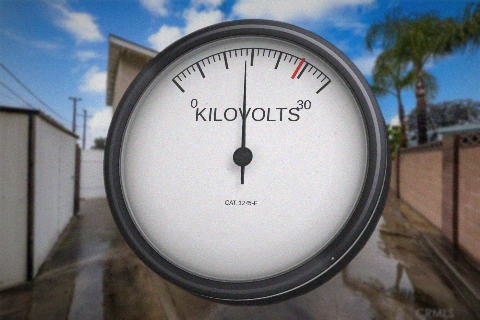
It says 14 kV
